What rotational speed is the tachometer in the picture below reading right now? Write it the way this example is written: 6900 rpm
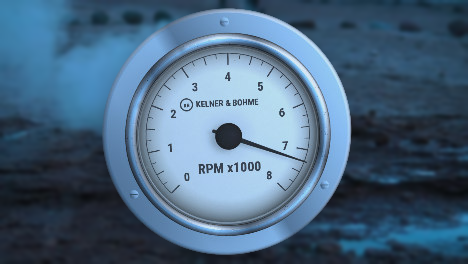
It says 7250 rpm
